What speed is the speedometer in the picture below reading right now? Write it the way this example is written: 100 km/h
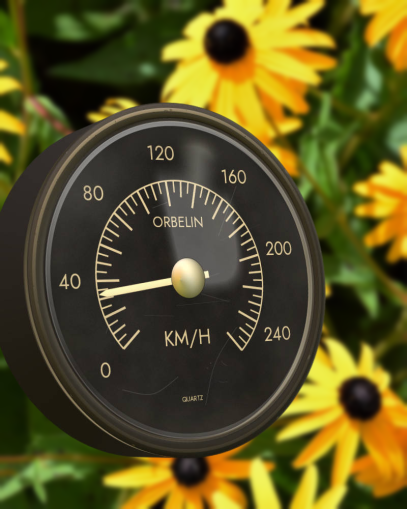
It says 32.5 km/h
